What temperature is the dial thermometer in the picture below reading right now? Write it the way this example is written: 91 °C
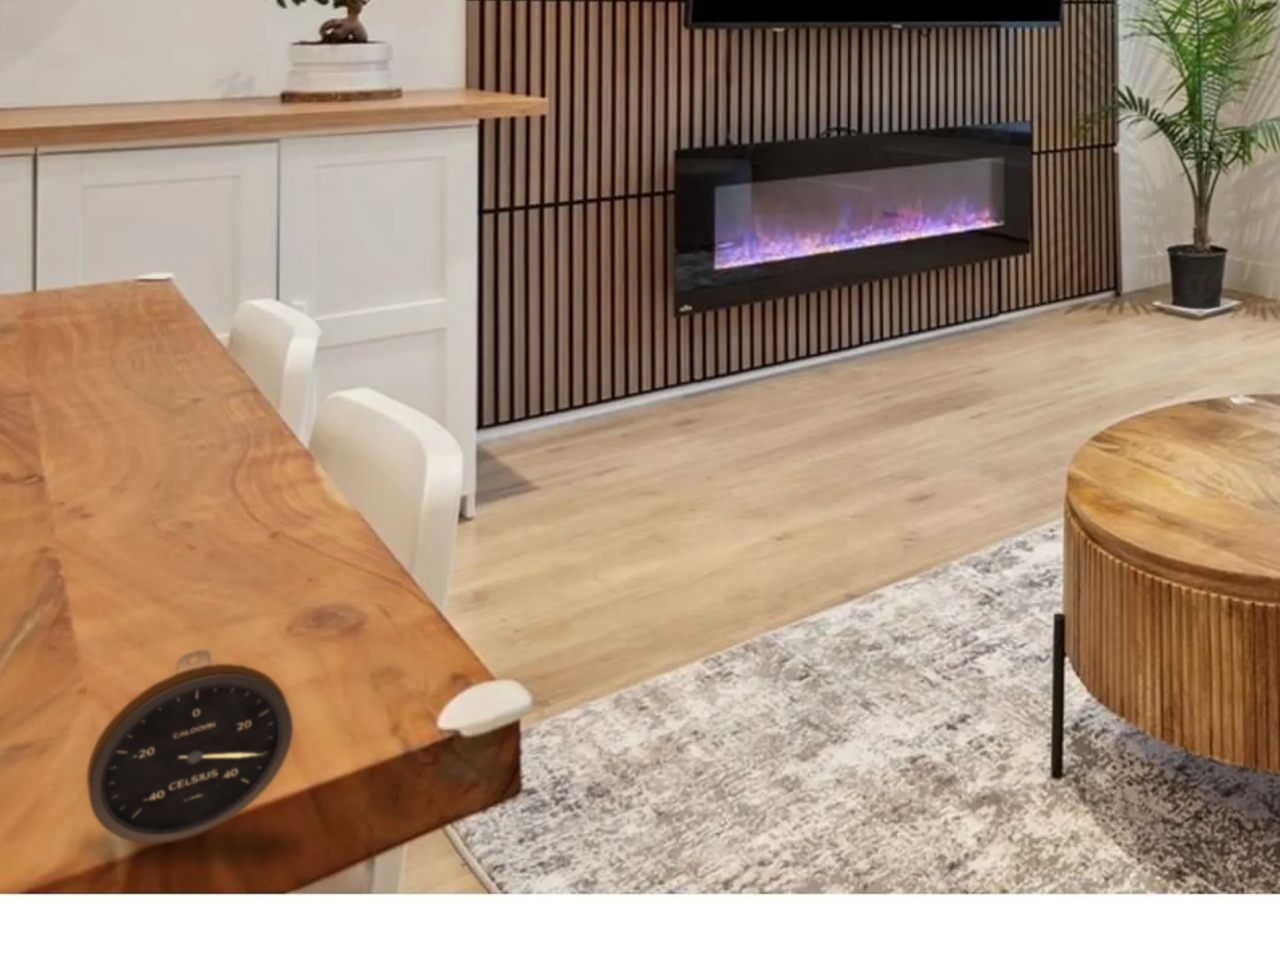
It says 32 °C
